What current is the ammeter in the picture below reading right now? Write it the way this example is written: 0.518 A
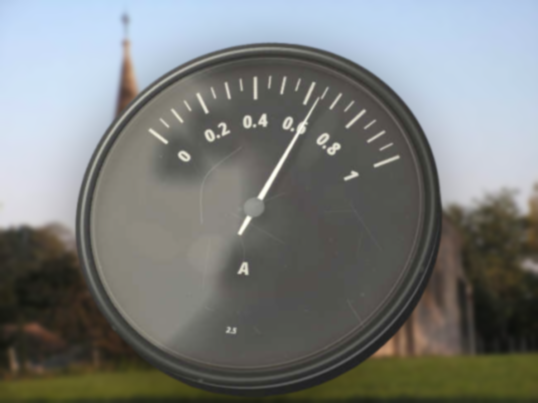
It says 0.65 A
